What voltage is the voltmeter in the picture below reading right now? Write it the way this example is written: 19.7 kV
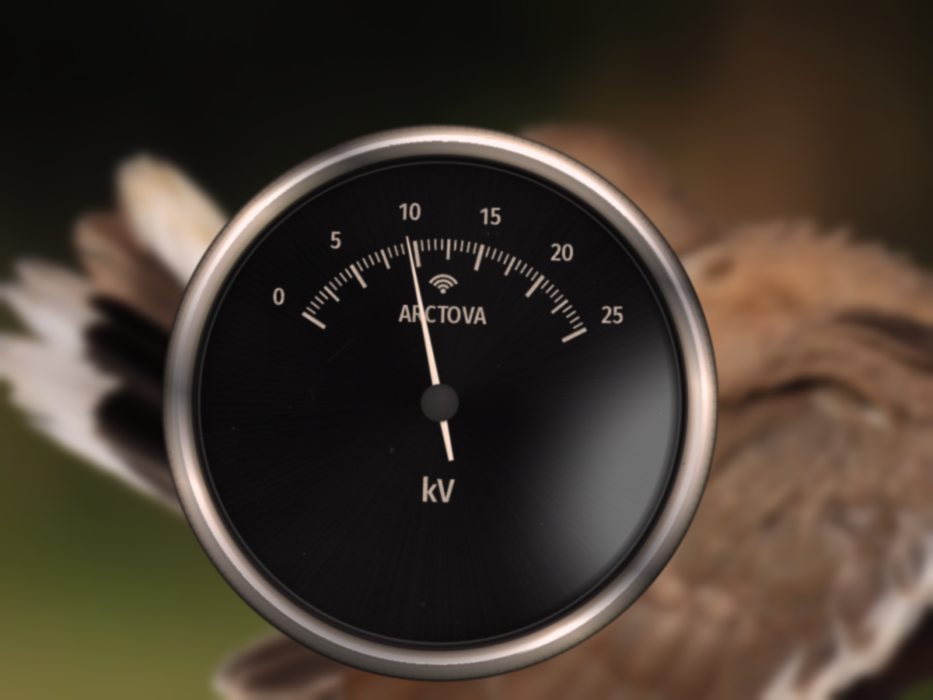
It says 9.5 kV
